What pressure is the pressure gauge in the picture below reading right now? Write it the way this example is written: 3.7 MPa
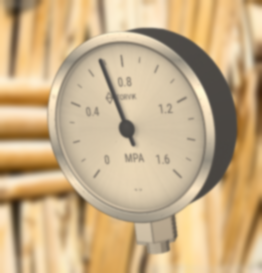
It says 0.7 MPa
